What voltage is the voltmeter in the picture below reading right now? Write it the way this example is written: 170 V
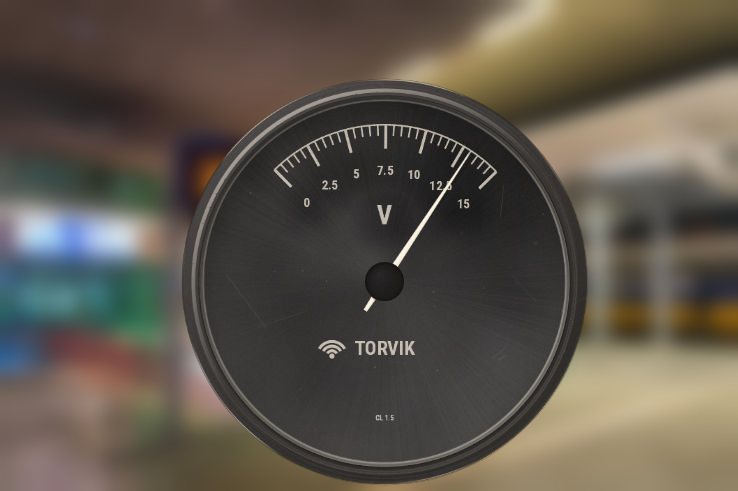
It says 13 V
